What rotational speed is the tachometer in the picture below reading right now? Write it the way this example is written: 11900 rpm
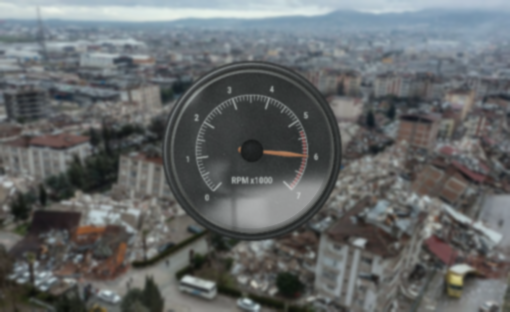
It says 6000 rpm
